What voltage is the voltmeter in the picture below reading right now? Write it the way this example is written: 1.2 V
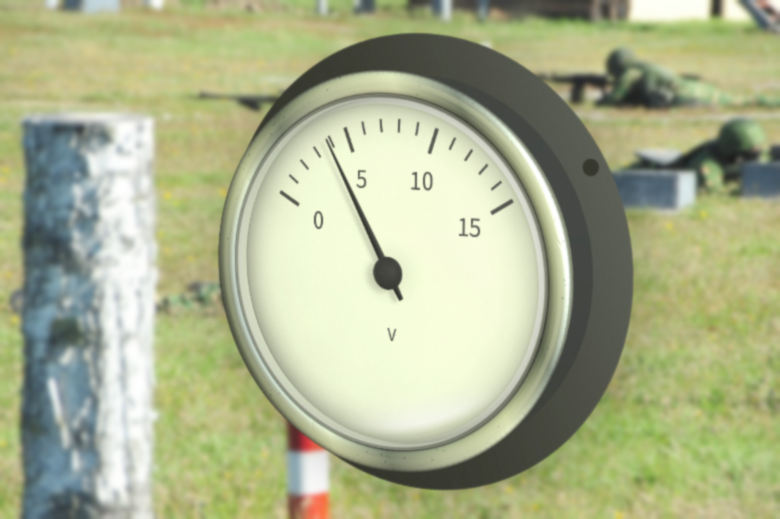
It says 4 V
